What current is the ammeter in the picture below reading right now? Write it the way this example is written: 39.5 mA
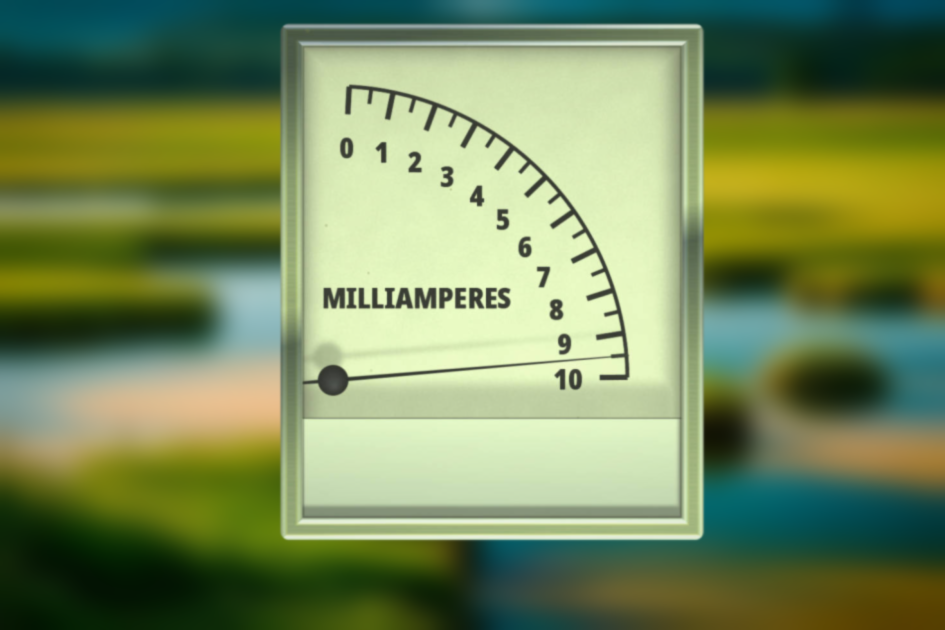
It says 9.5 mA
